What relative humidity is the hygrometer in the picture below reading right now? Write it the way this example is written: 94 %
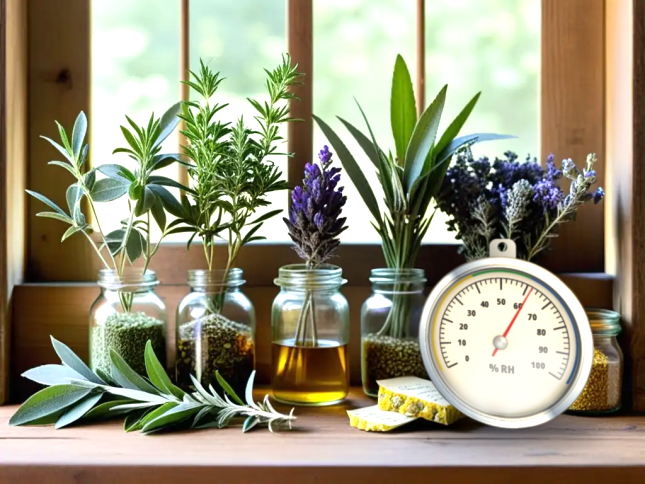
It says 62 %
